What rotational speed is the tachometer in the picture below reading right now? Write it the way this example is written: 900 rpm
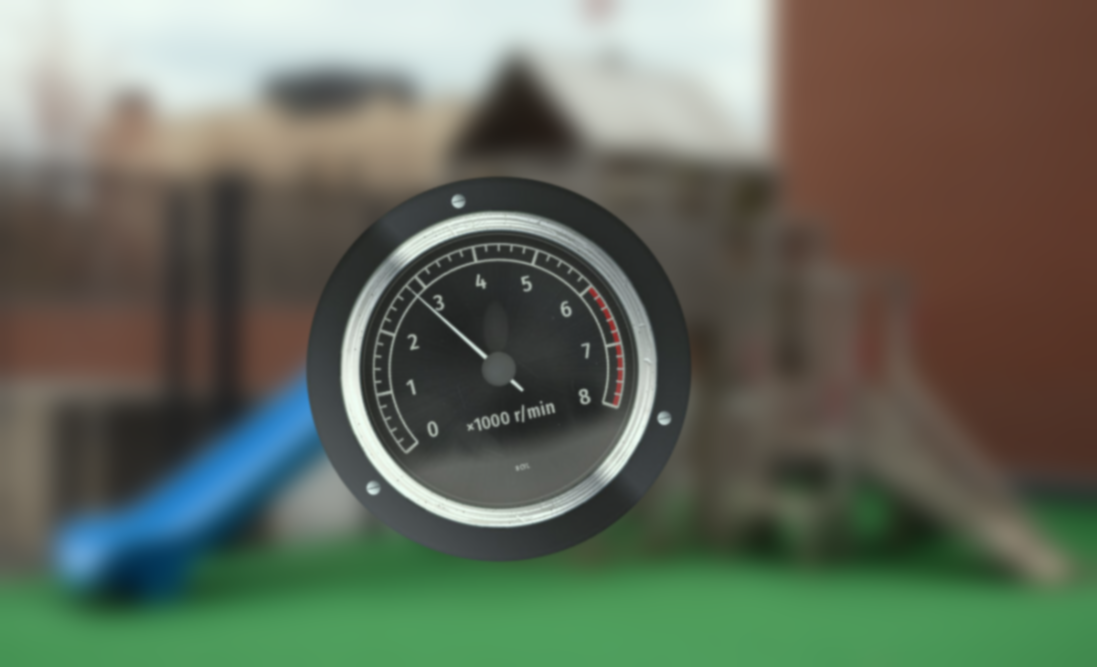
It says 2800 rpm
